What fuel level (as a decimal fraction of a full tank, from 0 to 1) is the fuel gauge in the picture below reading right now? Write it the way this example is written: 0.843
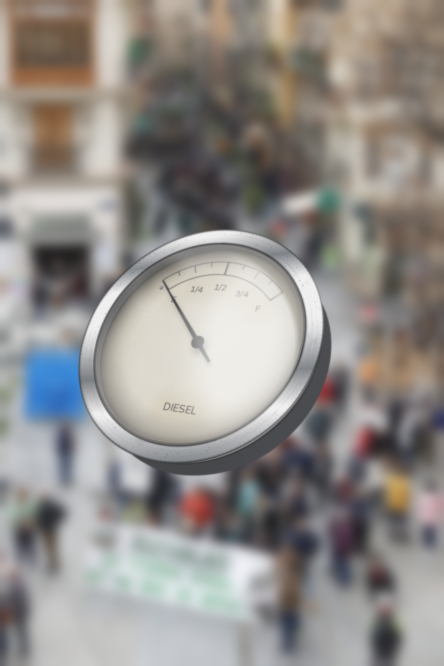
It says 0
